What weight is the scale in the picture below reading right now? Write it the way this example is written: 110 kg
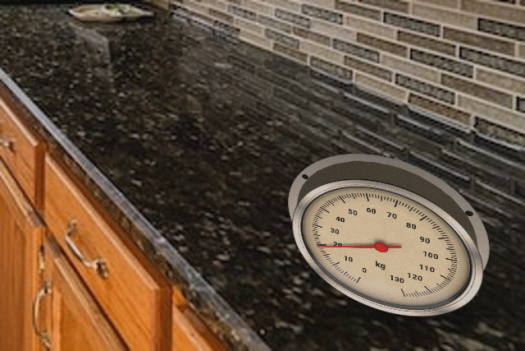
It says 20 kg
